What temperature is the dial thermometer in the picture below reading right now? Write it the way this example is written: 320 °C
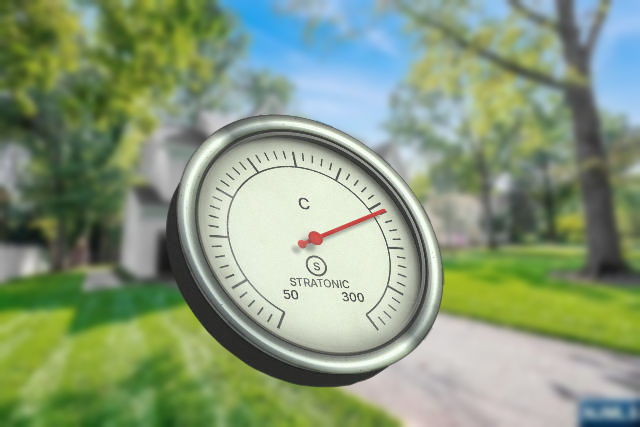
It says 230 °C
